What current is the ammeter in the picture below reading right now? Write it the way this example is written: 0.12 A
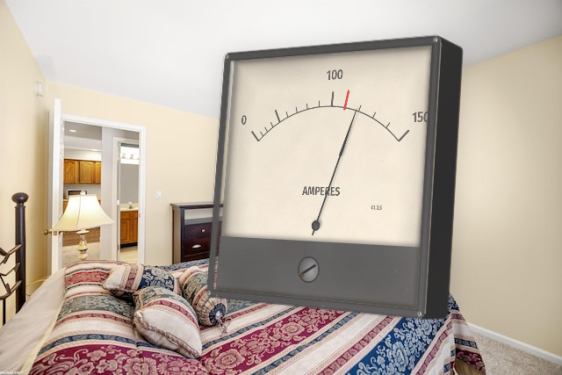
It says 120 A
